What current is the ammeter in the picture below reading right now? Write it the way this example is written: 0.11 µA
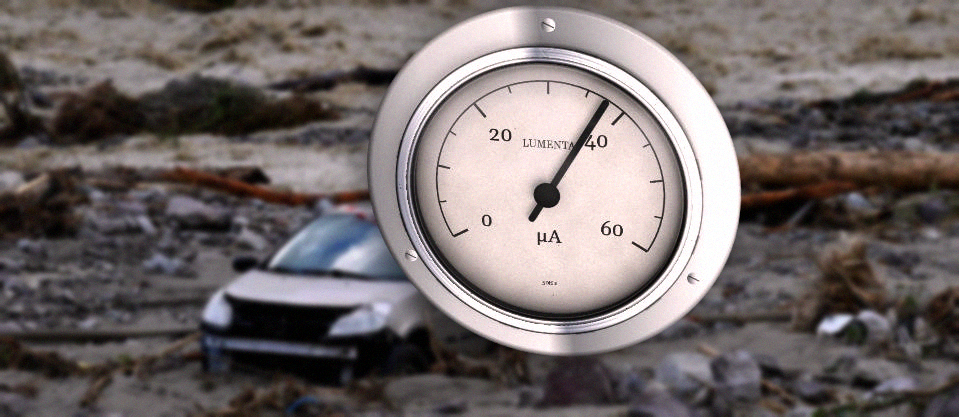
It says 37.5 µA
